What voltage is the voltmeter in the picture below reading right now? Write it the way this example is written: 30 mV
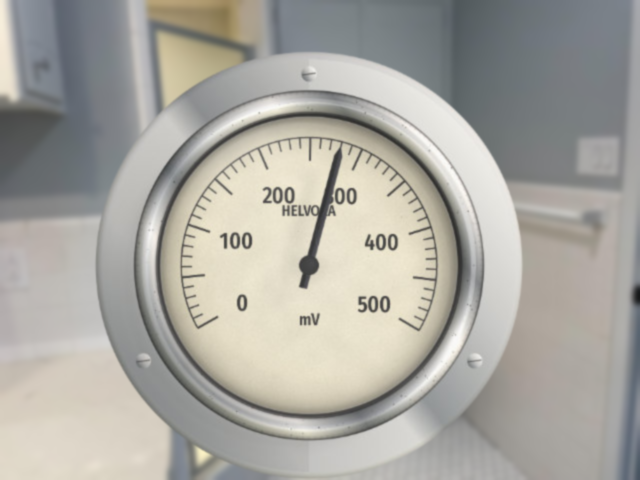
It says 280 mV
